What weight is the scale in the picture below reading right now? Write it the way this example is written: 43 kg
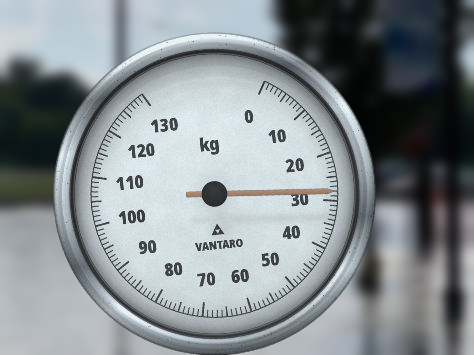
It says 28 kg
